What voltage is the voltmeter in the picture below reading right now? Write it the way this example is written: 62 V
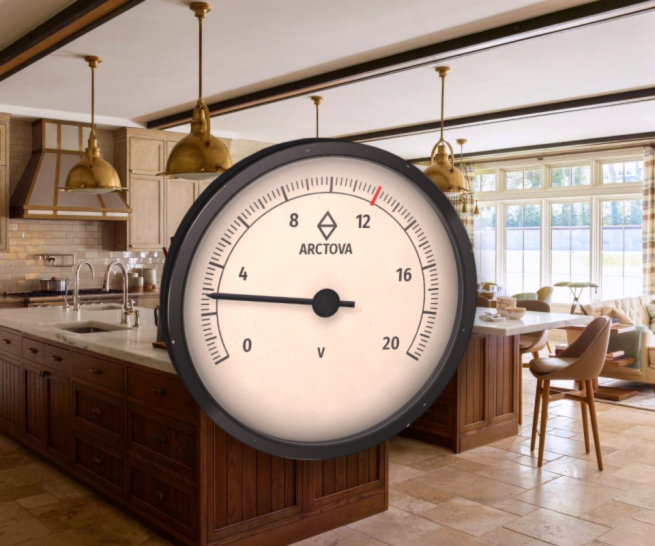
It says 2.8 V
